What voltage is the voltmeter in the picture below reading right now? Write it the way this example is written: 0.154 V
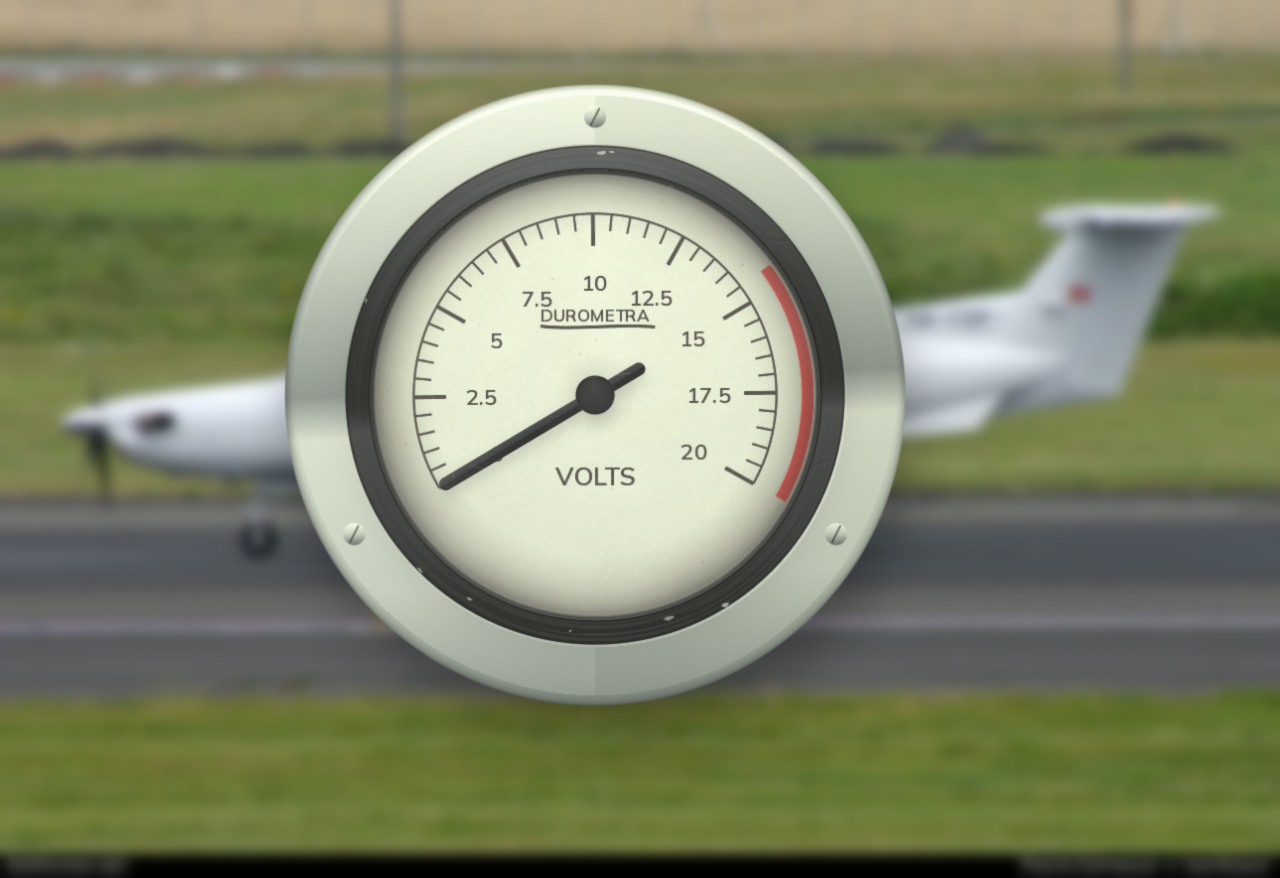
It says 0 V
